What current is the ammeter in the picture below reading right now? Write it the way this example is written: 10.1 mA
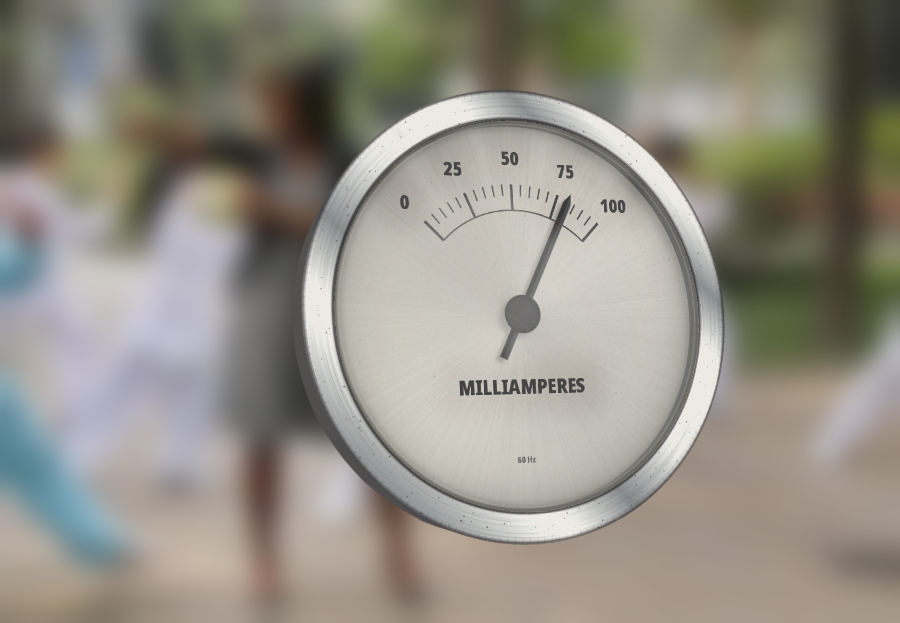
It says 80 mA
